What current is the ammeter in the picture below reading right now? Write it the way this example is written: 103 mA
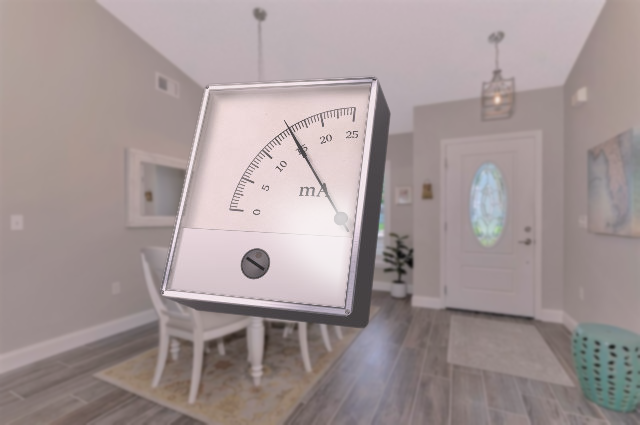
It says 15 mA
